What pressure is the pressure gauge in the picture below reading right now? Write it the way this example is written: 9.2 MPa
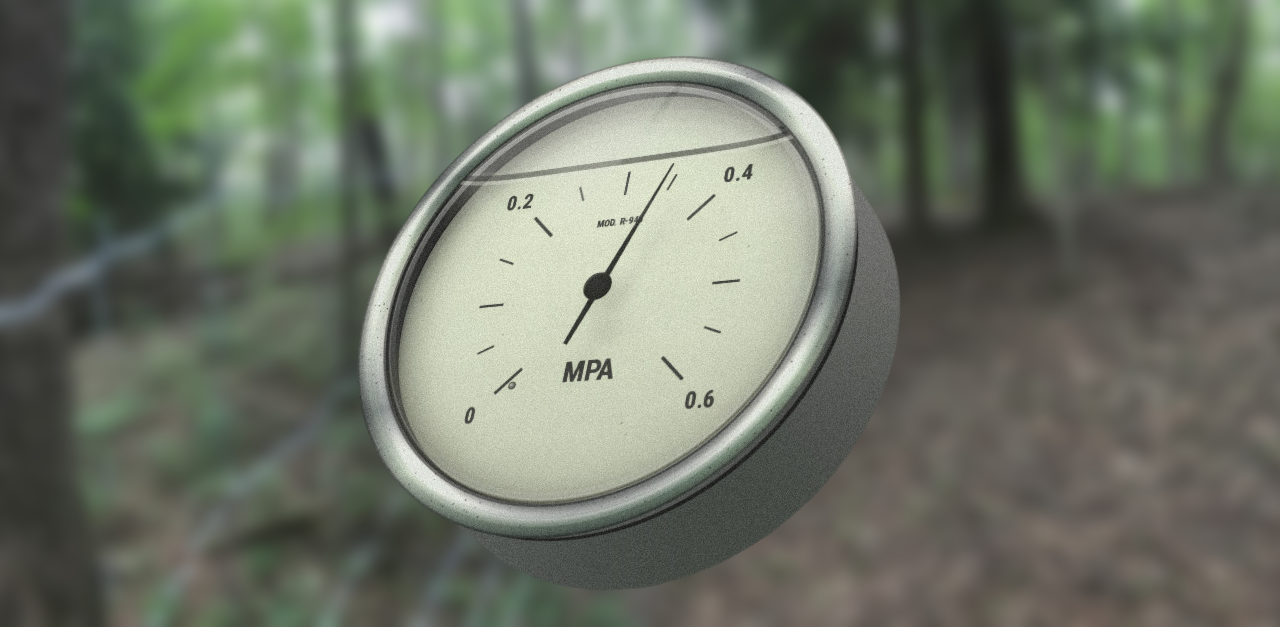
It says 0.35 MPa
